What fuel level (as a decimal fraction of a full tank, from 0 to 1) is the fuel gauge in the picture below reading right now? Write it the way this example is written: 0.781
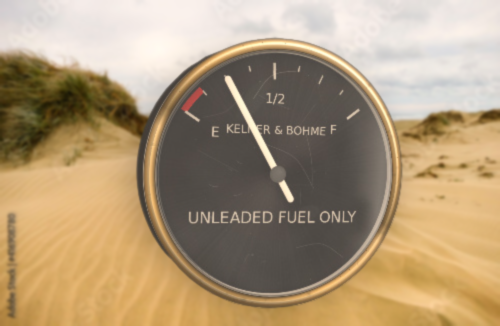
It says 0.25
